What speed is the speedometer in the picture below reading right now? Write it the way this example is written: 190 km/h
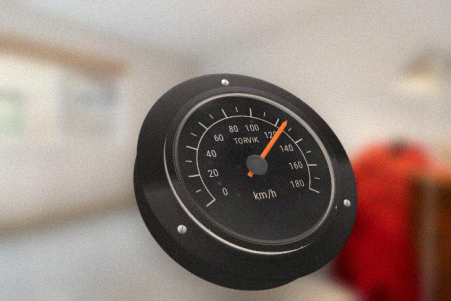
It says 125 km/h
